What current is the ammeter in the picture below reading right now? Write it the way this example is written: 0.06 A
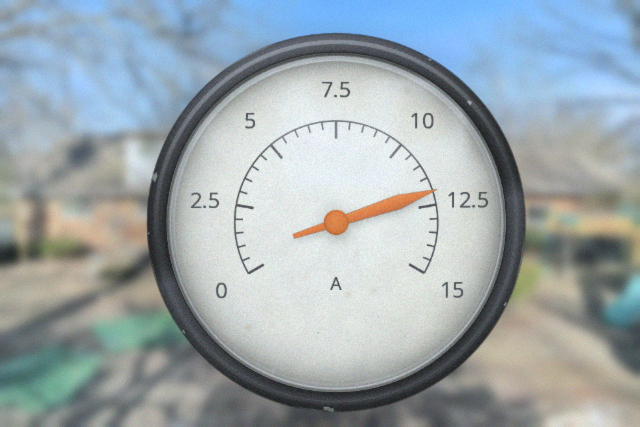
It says 12 A
